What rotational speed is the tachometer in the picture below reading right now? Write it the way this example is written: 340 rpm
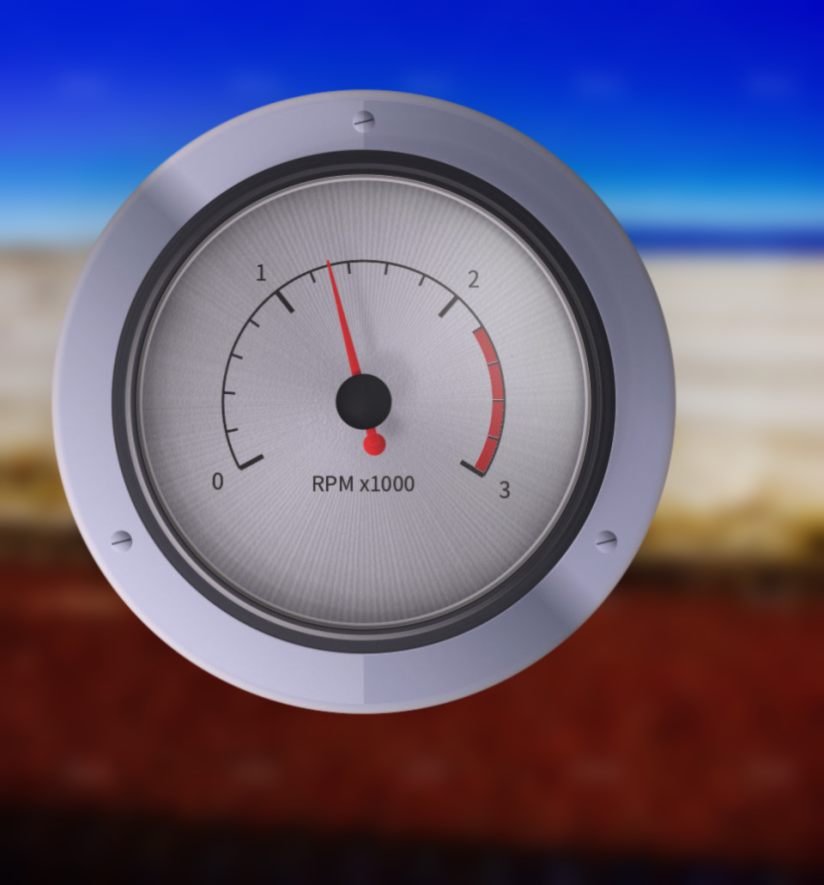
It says 1300 rpm
